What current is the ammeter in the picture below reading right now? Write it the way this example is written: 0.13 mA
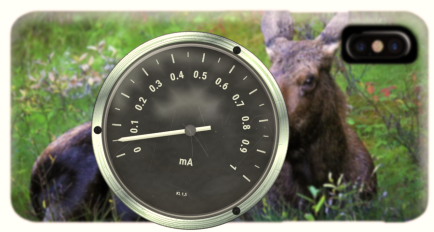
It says 0.05 mA
